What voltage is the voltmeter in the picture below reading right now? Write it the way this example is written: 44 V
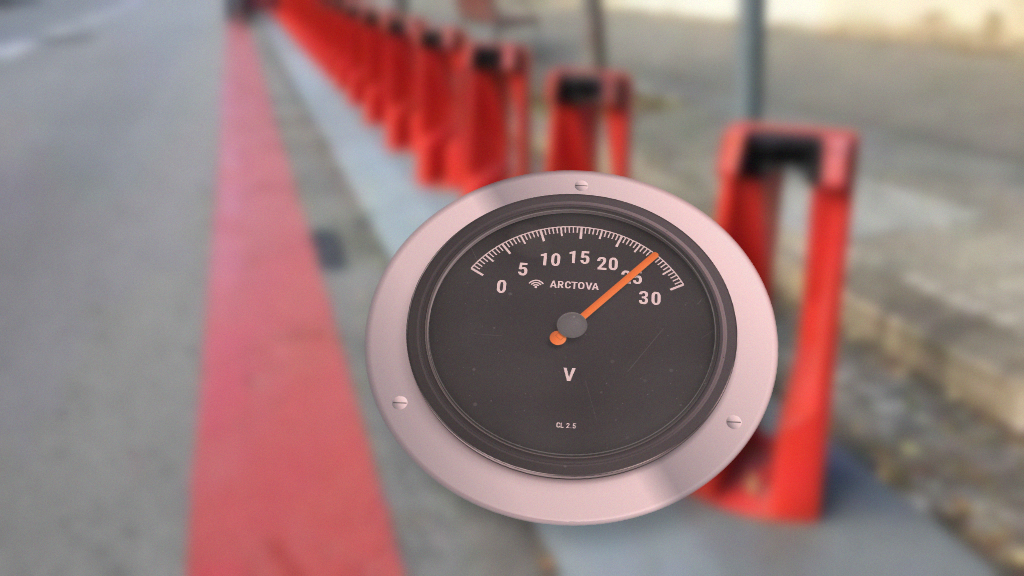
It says 25 V
